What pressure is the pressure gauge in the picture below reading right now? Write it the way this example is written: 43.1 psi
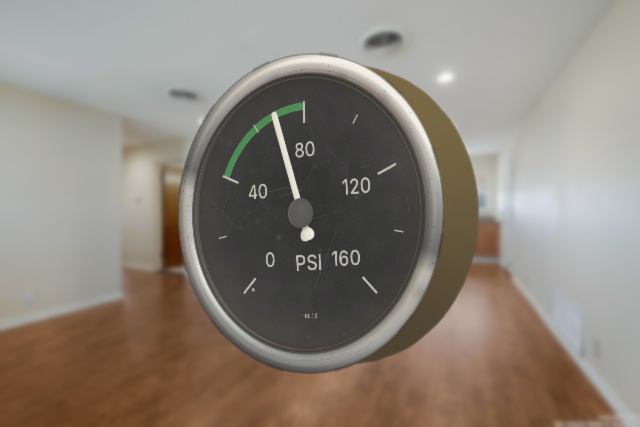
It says 70 psi
